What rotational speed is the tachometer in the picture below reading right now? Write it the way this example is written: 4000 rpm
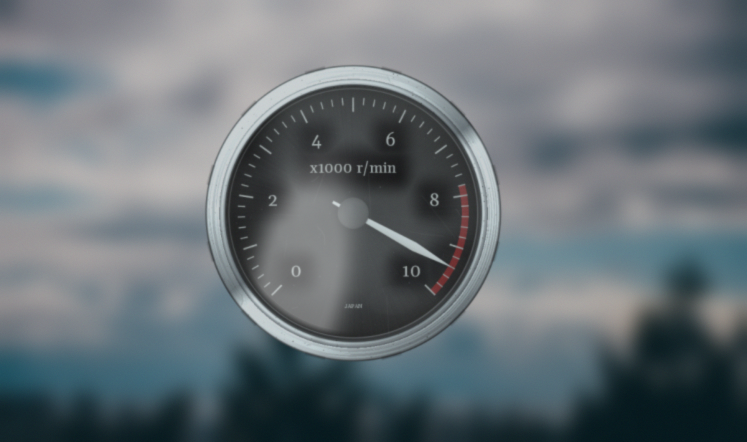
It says 9400 rpm
